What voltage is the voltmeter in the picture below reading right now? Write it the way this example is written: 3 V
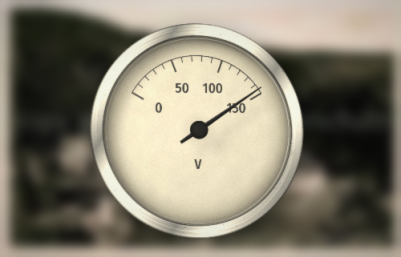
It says 145 V
